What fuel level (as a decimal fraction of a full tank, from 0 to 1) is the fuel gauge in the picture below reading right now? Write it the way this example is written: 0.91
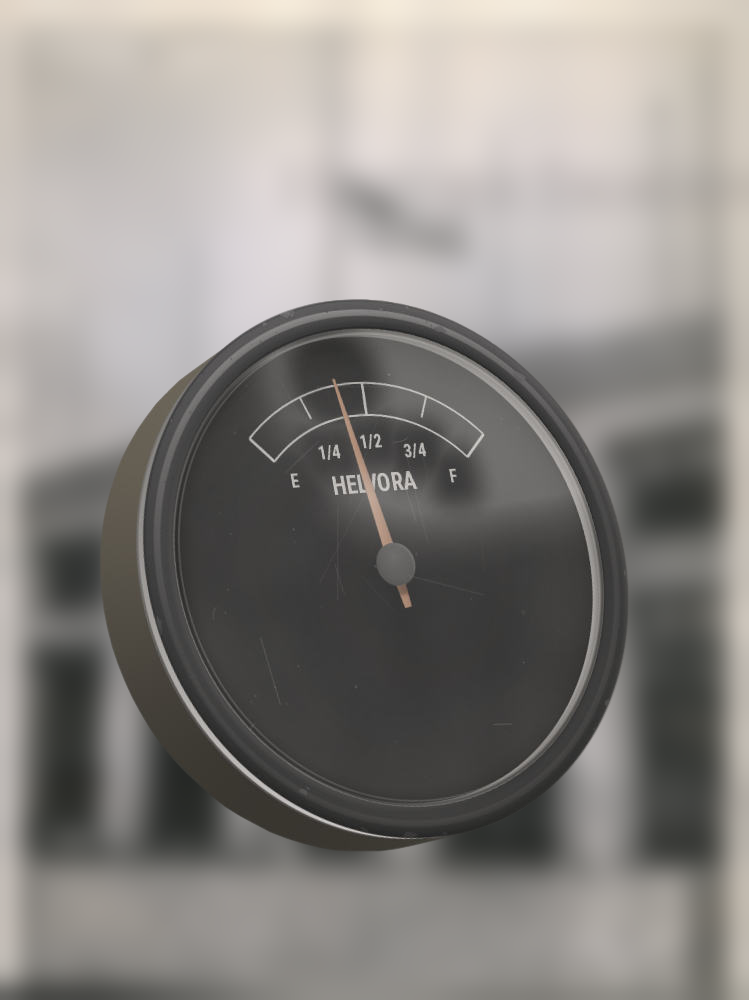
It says 0.375
